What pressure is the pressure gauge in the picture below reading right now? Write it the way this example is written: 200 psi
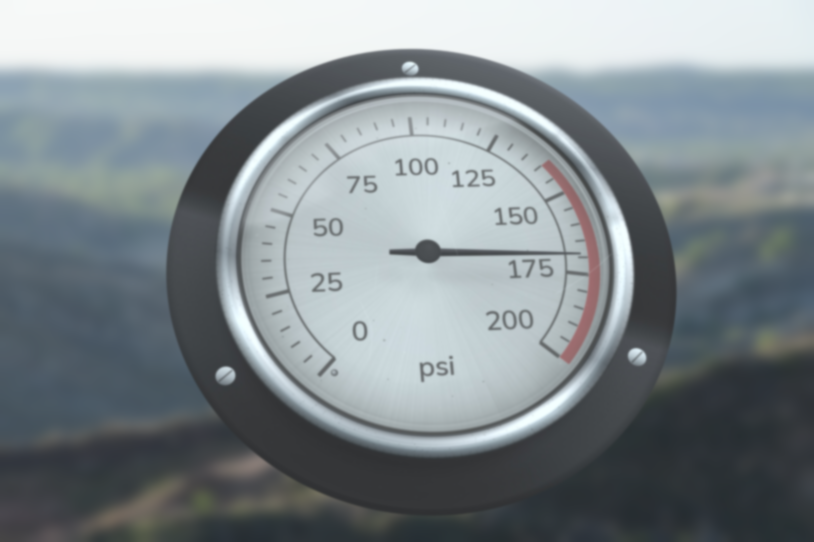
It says 170 psi
